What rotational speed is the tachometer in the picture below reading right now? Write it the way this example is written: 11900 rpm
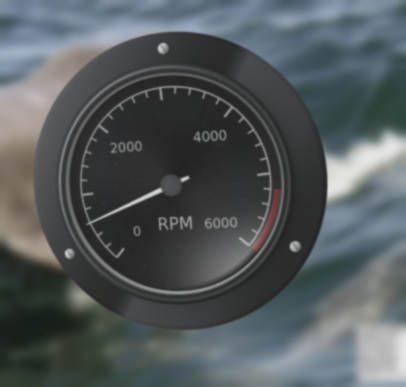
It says 600 rpm
